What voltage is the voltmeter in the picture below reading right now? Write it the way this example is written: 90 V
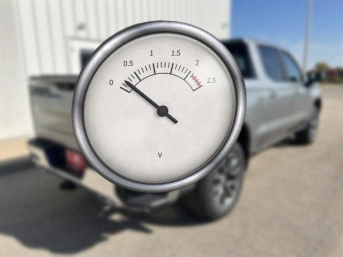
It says 0.2 V
